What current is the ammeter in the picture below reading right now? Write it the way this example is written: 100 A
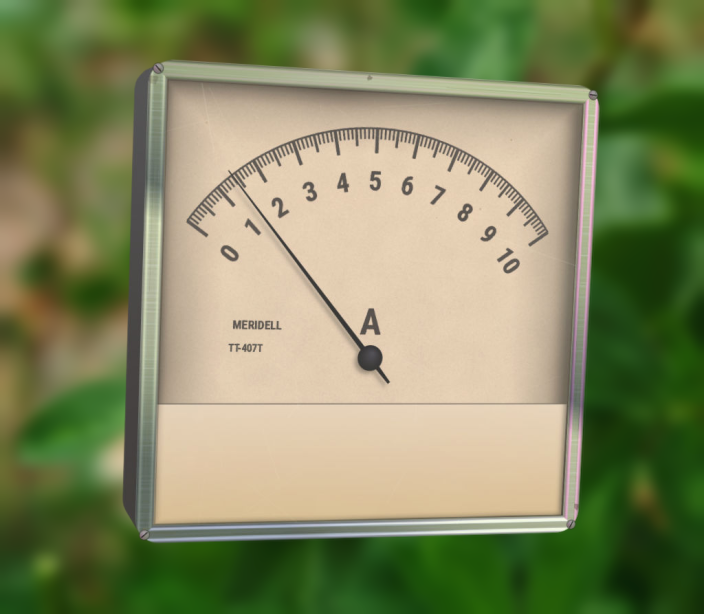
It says 1.4 A
